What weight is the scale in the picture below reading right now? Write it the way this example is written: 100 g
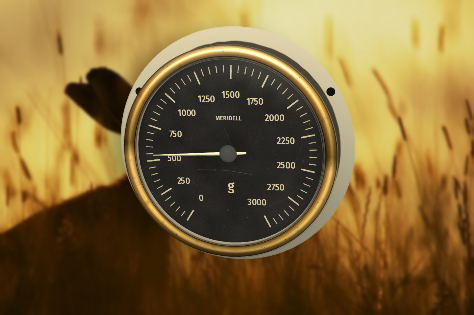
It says 550 g
